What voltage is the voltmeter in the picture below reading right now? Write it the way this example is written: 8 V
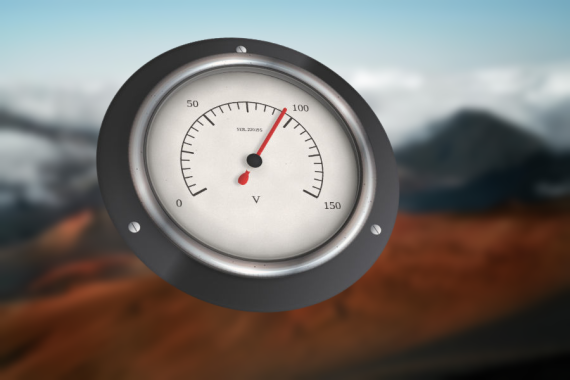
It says 95 V
